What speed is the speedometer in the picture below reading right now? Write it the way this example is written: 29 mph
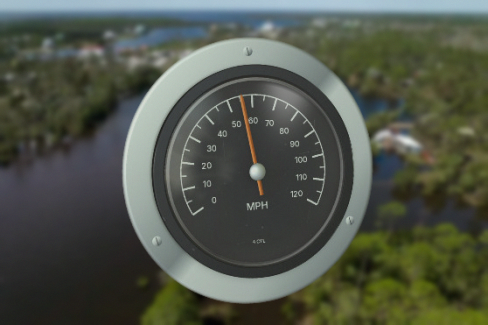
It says 55 mph
